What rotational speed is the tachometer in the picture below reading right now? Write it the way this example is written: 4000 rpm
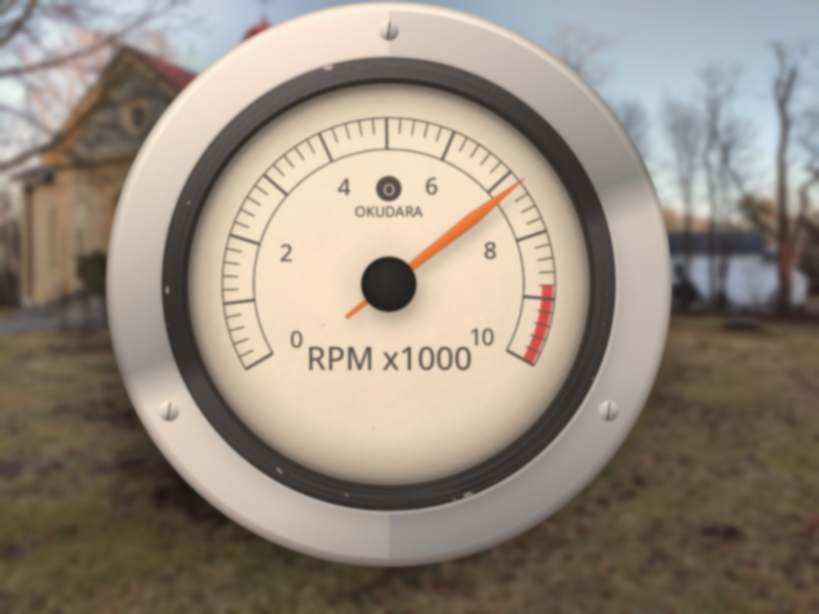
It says 7200 rpm
